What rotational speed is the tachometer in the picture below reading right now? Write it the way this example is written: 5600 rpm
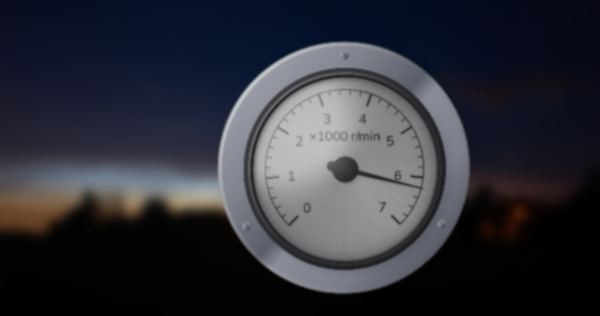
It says 6200 rpm
